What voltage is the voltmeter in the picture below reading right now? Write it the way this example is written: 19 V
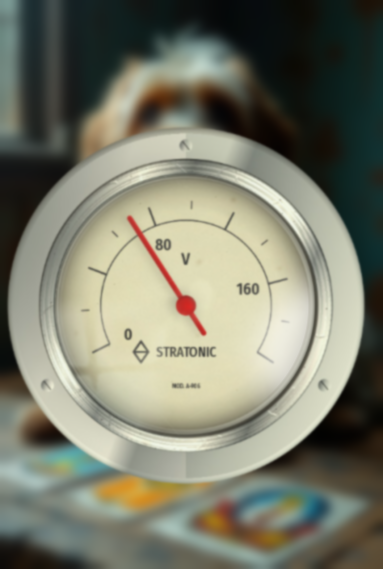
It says 70 V
